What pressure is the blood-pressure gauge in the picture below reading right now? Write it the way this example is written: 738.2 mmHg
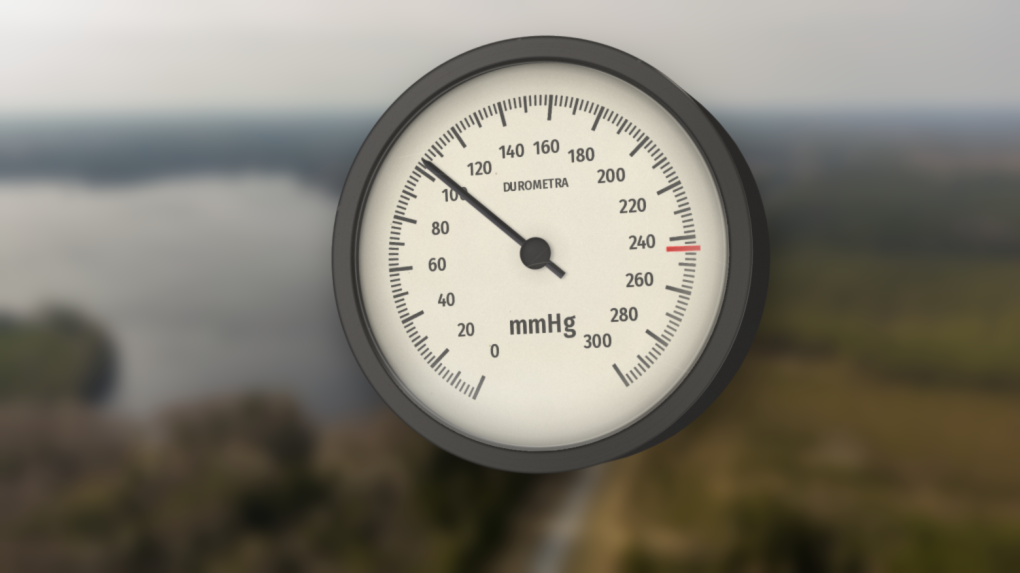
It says 104 mmHg
